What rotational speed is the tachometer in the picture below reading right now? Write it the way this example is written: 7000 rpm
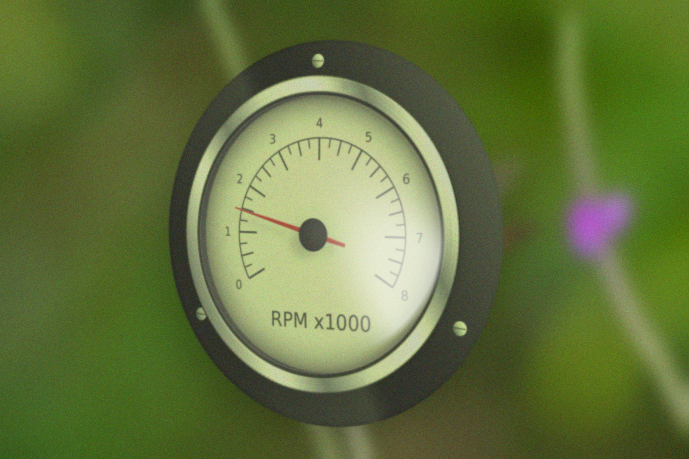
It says 1500 rpm
